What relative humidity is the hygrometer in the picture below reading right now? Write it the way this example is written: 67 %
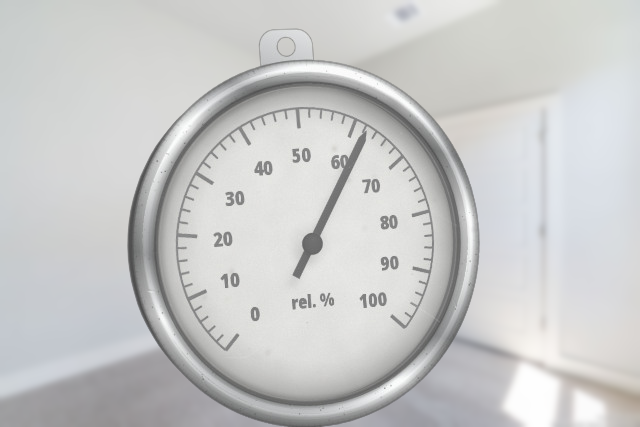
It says 62 %
